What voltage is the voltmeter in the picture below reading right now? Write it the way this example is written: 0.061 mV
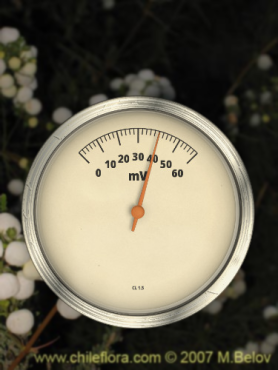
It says 40 mV
